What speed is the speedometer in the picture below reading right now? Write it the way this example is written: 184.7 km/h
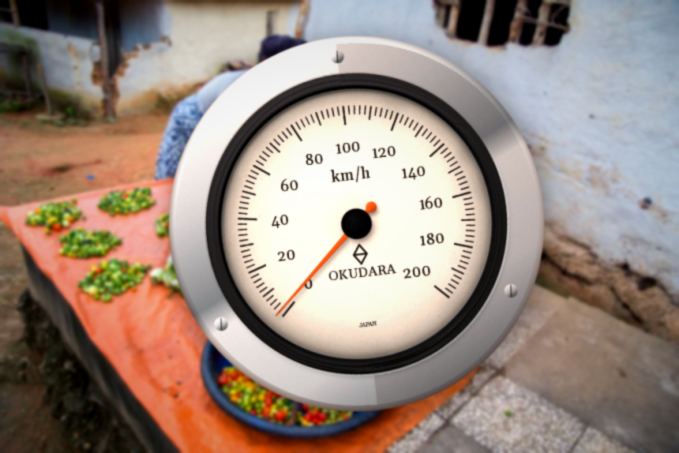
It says 2 km/h
